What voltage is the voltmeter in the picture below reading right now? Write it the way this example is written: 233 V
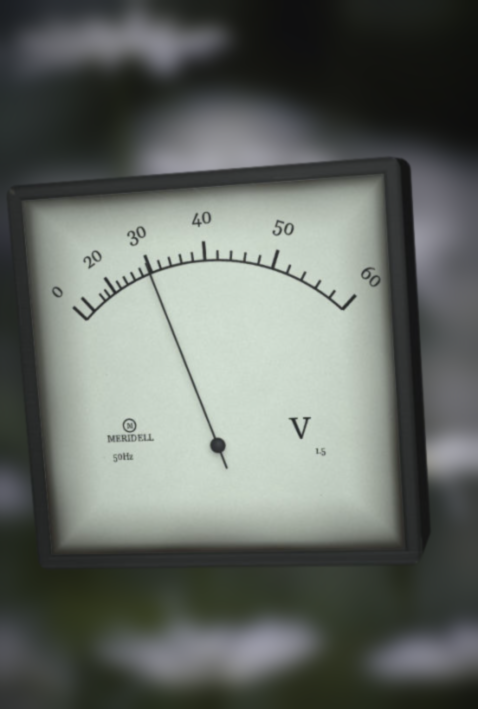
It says 30 V
